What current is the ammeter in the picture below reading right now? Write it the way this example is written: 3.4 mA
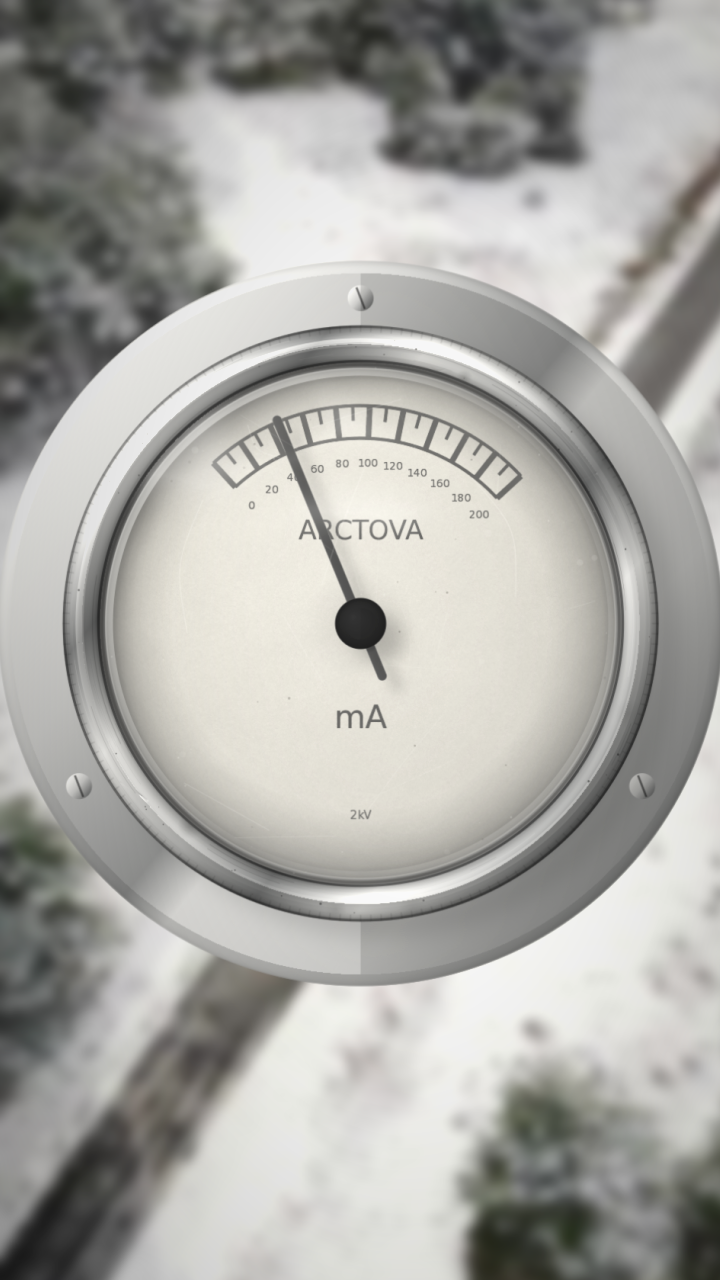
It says 45 mA
